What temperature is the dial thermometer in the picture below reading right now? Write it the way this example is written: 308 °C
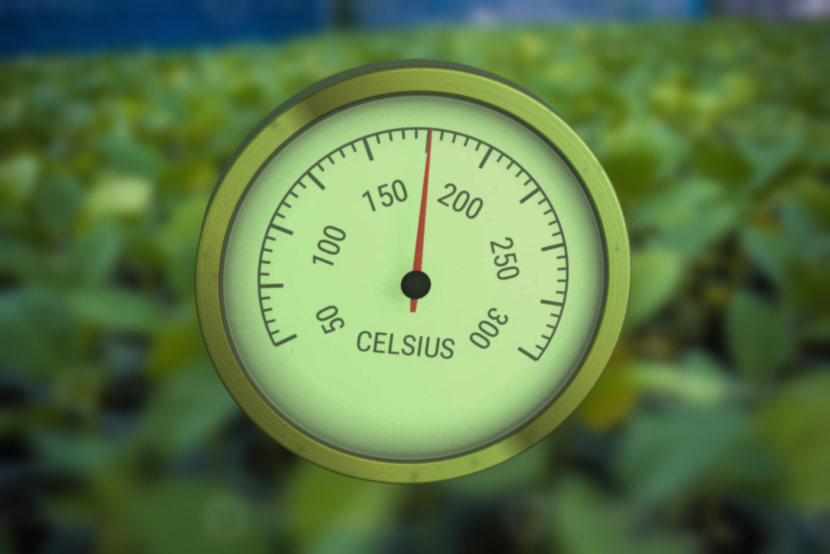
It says 175 °C
